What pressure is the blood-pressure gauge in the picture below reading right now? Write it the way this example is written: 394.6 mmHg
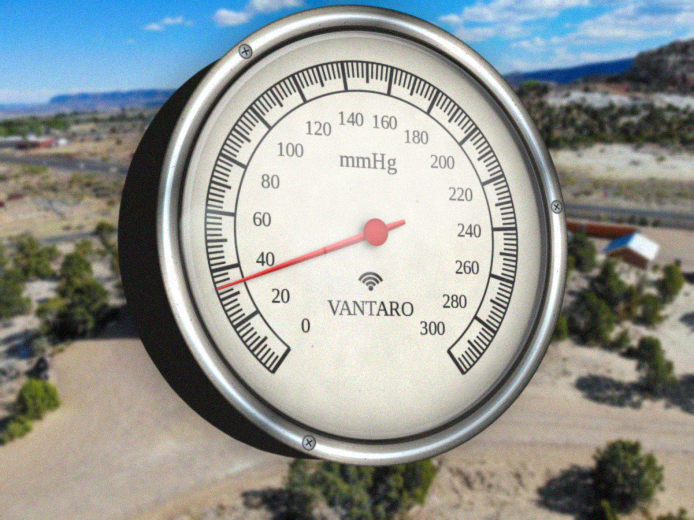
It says 34 mmHg
